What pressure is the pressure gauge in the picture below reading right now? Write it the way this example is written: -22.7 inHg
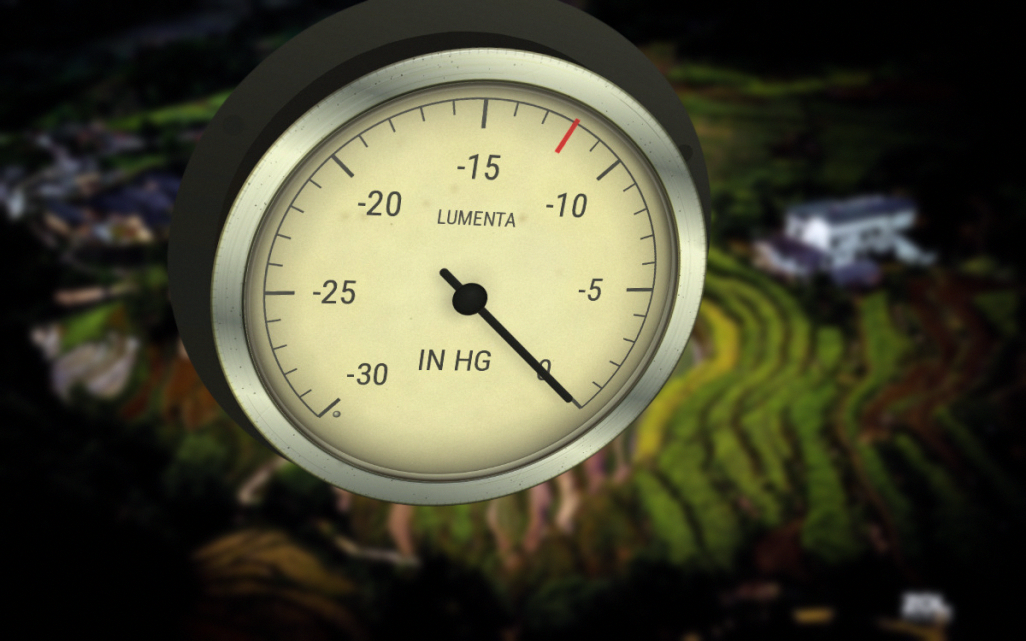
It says 0 inHg
